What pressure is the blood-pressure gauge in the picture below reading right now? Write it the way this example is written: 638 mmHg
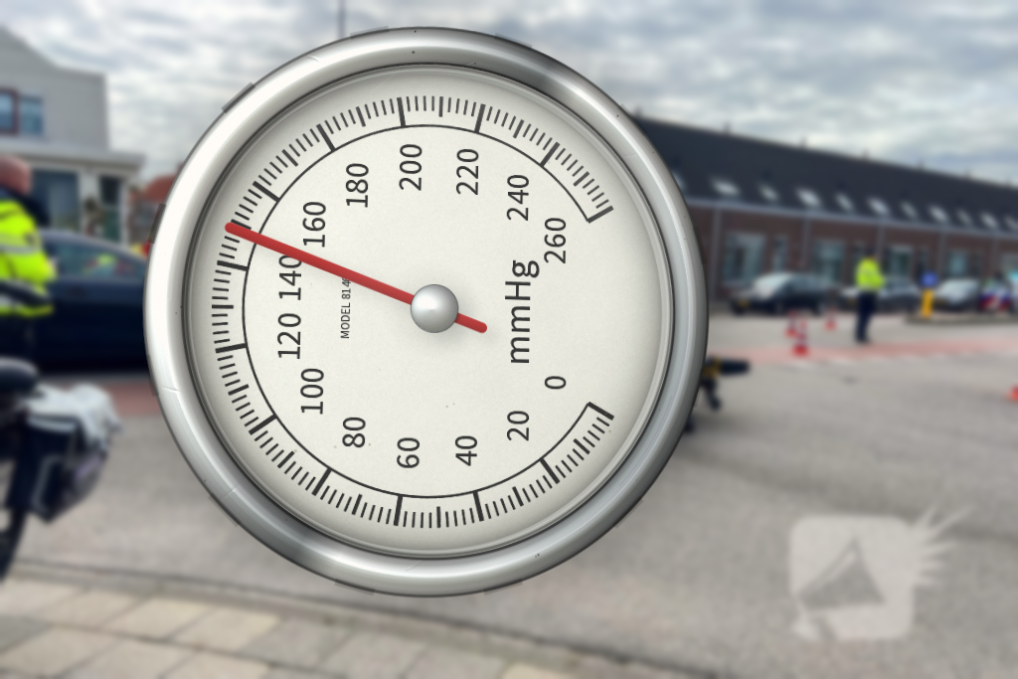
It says 148 mmHg
